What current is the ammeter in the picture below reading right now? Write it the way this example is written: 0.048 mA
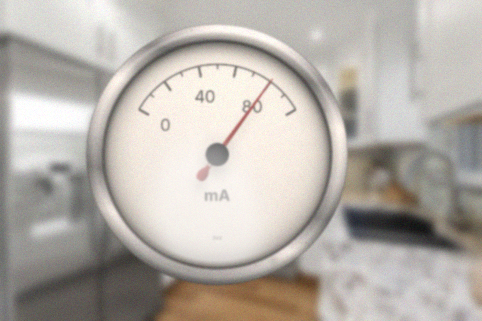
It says 80 mA
